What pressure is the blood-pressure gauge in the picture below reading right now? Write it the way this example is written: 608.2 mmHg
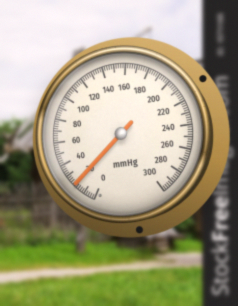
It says 20 mmHg
